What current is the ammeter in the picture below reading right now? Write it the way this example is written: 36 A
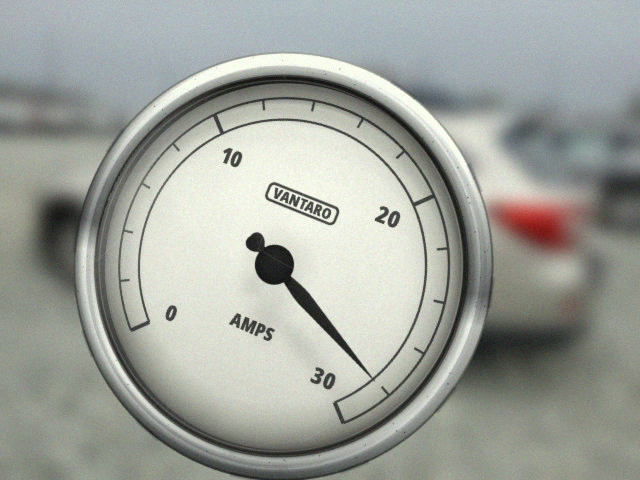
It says 28 A
